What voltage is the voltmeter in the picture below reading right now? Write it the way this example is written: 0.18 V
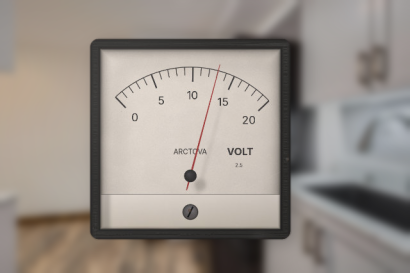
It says 13 V
